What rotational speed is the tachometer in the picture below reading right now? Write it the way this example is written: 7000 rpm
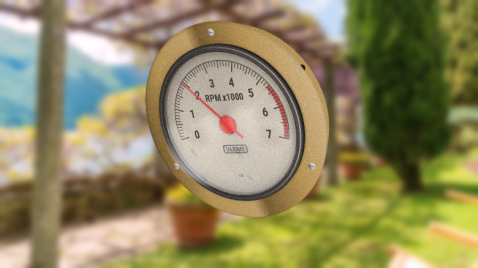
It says 2000 rpm
